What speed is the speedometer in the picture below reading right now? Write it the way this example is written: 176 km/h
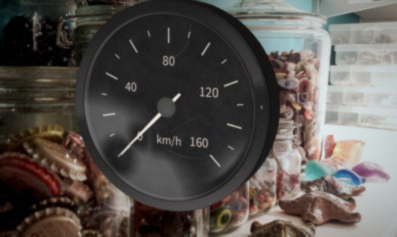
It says 0 km/h
